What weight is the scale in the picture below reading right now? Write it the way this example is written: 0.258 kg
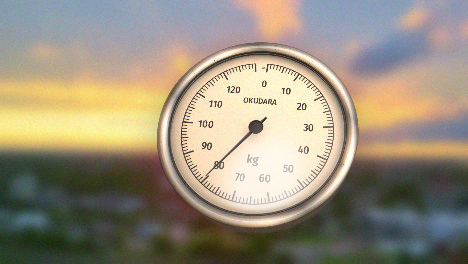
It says 80 kg
